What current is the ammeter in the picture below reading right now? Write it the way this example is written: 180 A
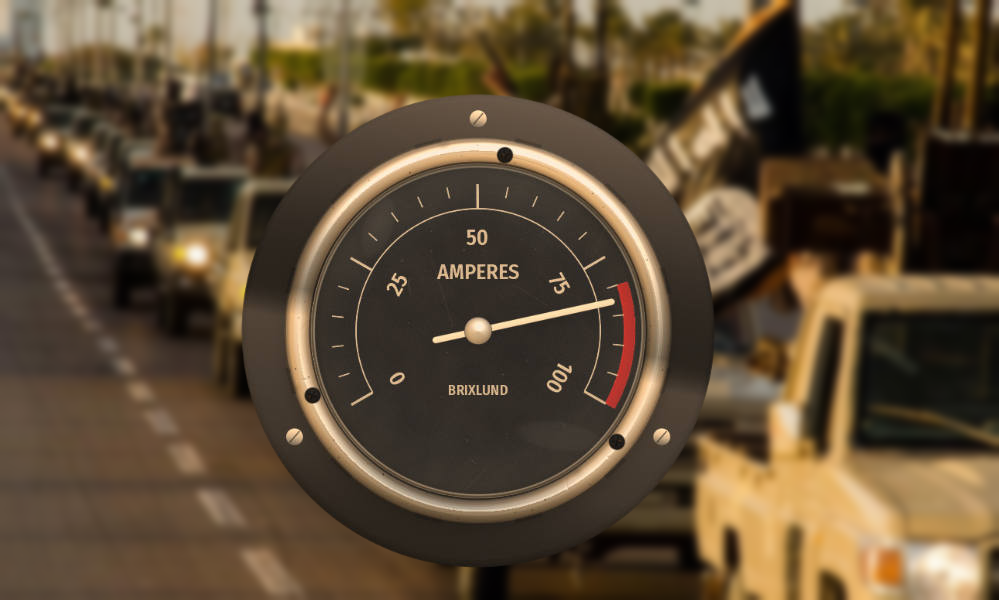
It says 82.5 A
